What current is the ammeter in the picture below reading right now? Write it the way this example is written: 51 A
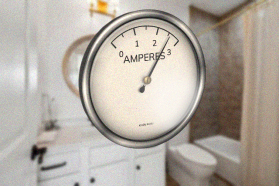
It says 2.5 A
